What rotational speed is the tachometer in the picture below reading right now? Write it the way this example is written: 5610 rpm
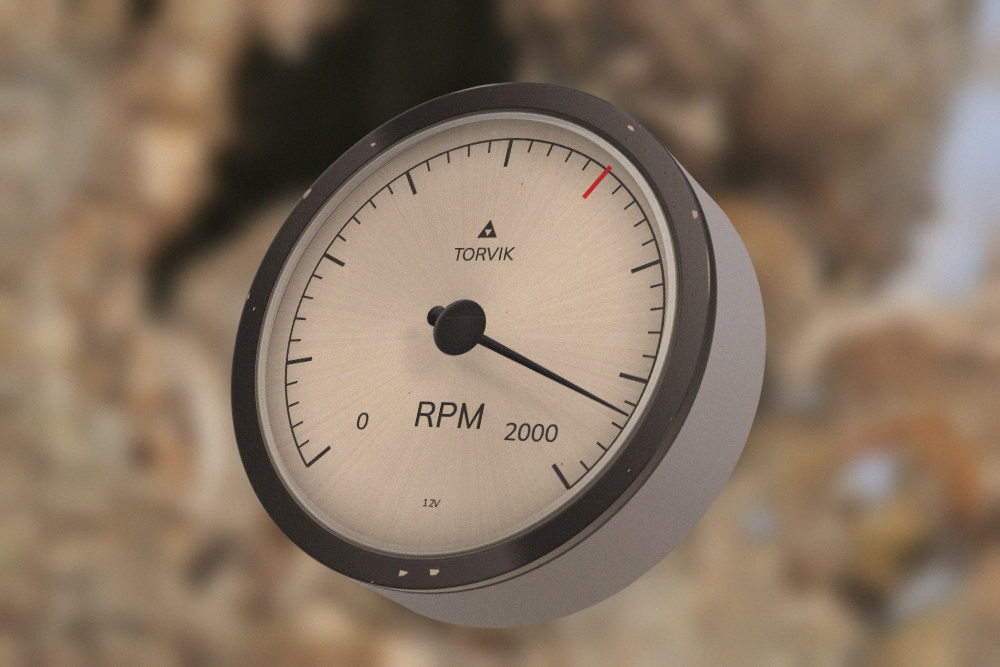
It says 1825 rpm
